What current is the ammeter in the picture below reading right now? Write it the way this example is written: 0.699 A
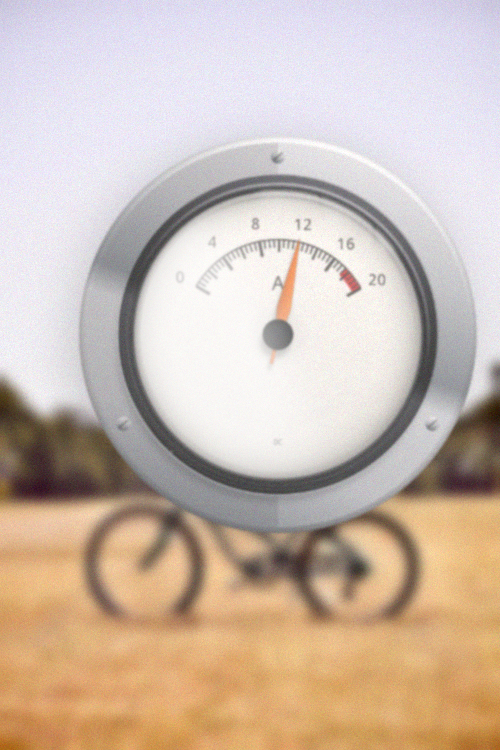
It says 12 A
